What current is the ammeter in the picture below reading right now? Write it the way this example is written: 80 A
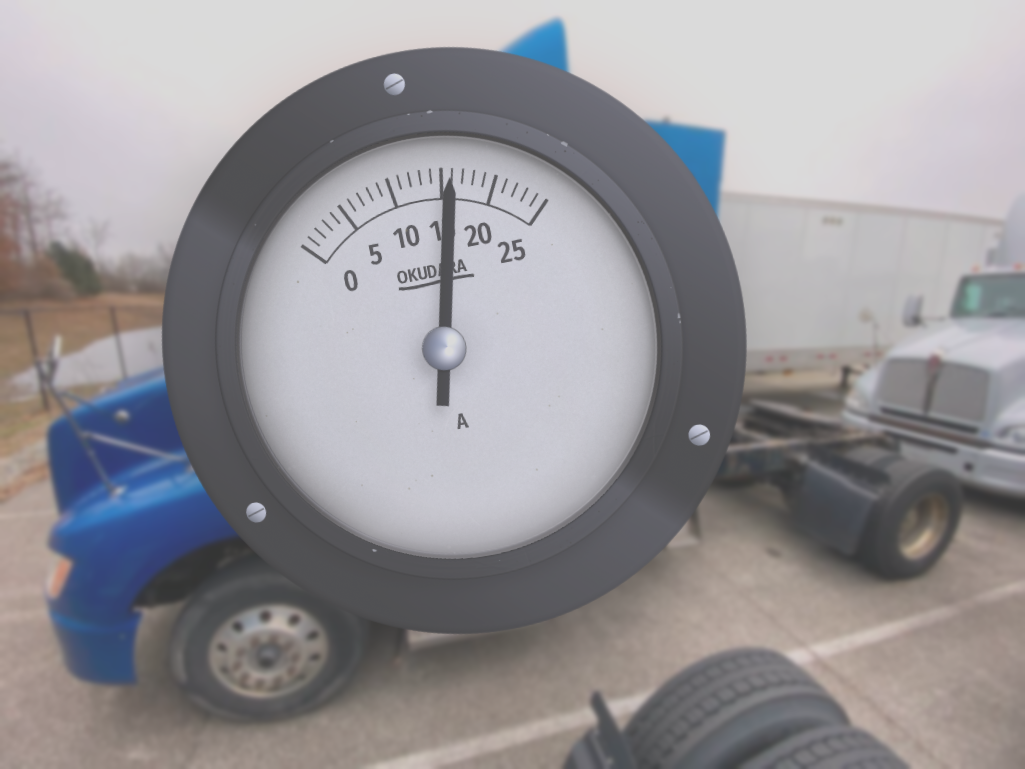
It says 16 A
